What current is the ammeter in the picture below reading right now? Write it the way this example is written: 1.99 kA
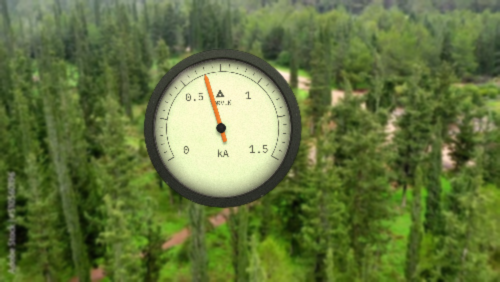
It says 0.65 kA
